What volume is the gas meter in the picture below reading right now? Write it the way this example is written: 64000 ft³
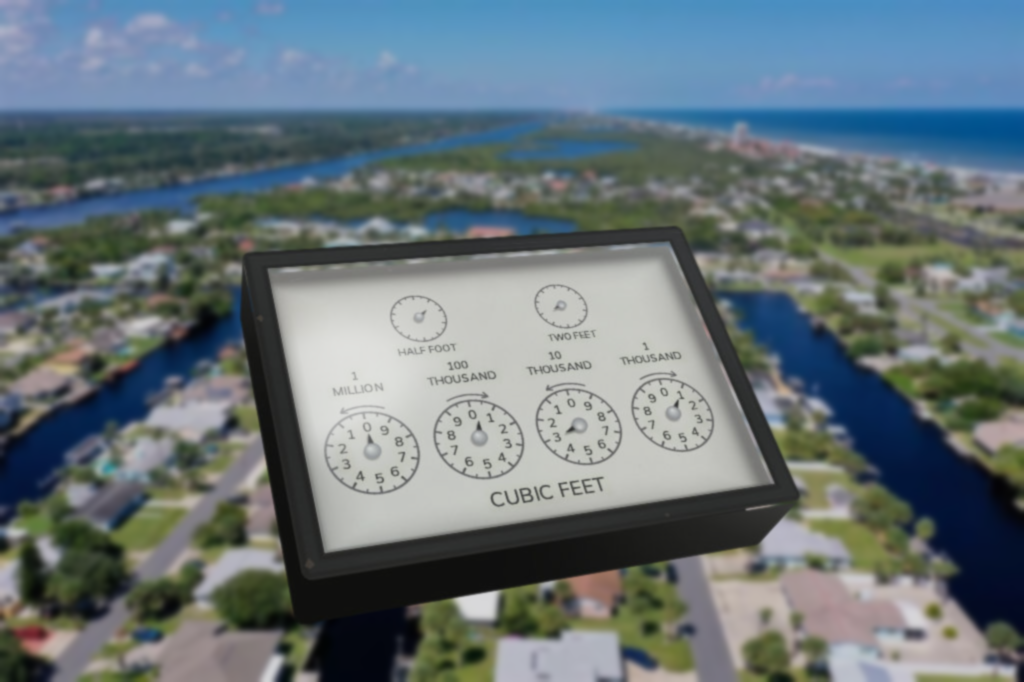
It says 3100 ft³
